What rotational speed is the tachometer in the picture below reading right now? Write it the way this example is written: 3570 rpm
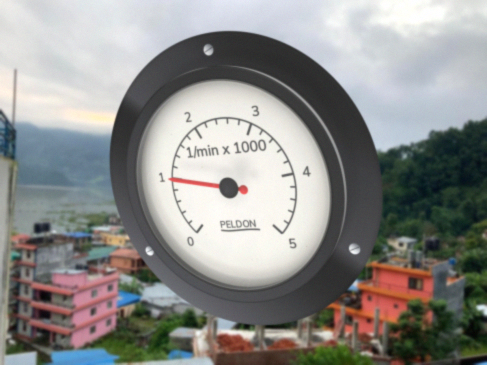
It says 1000 rpm
